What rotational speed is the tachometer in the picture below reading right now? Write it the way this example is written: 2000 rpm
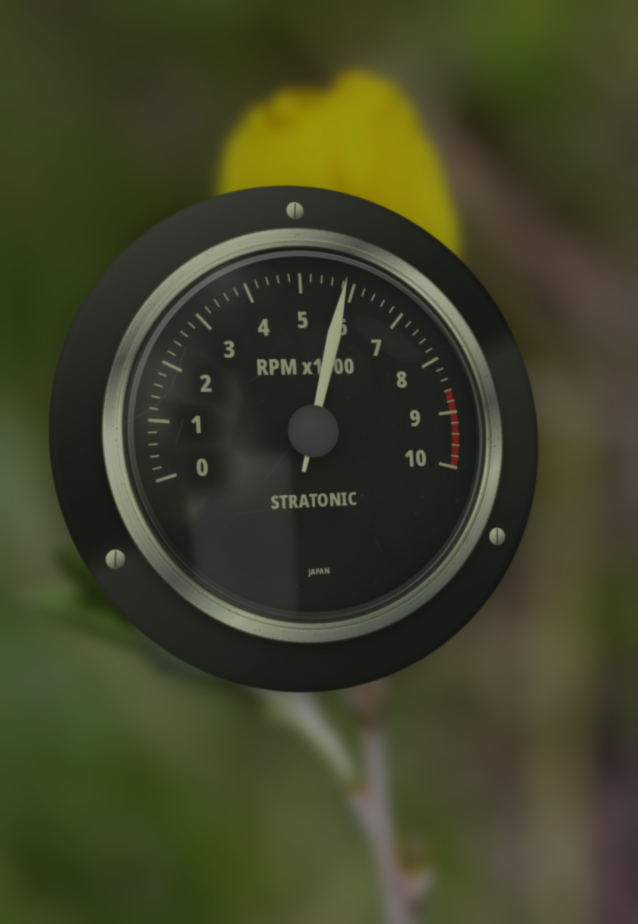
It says 5800 rpm
